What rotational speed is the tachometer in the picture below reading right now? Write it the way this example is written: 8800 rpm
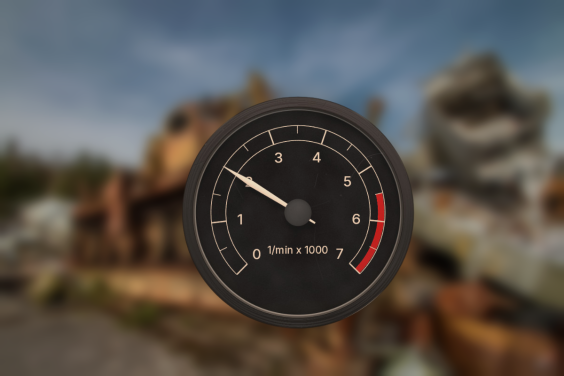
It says 2000 rpm
